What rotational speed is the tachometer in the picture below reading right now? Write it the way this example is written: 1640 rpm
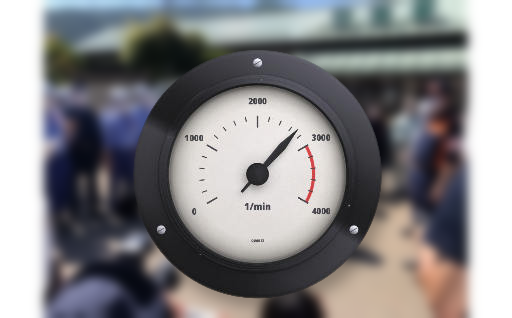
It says 2700 rpm
